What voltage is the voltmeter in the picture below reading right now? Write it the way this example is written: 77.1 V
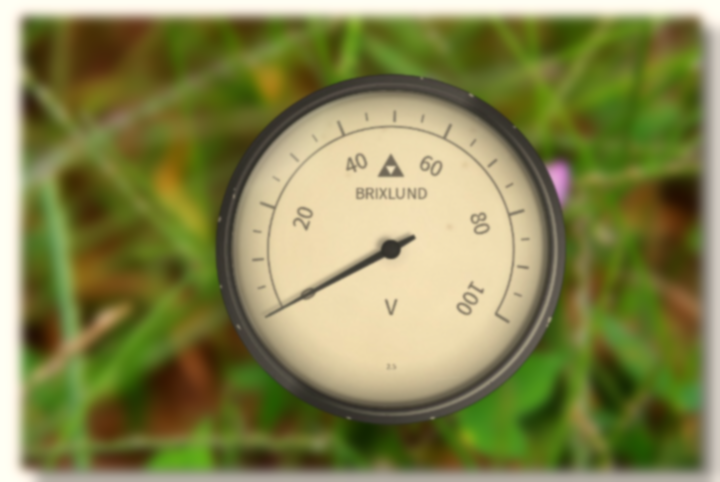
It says 0 V
